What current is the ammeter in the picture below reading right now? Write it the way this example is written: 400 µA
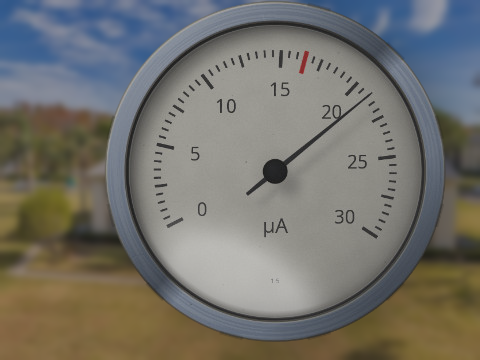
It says 21 µA
